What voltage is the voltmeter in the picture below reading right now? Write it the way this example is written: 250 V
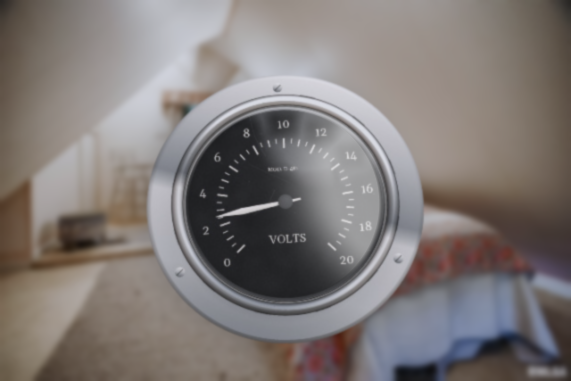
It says 2.5 V
